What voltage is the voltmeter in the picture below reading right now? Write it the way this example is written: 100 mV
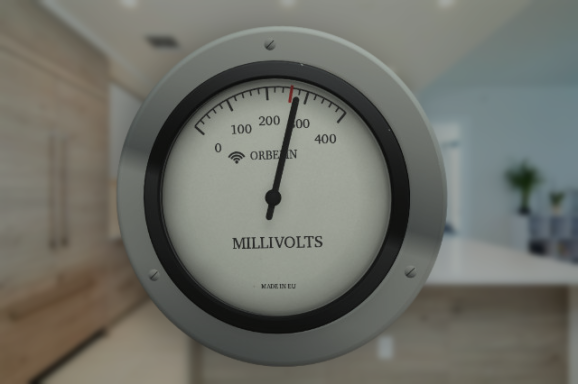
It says 280 mV
